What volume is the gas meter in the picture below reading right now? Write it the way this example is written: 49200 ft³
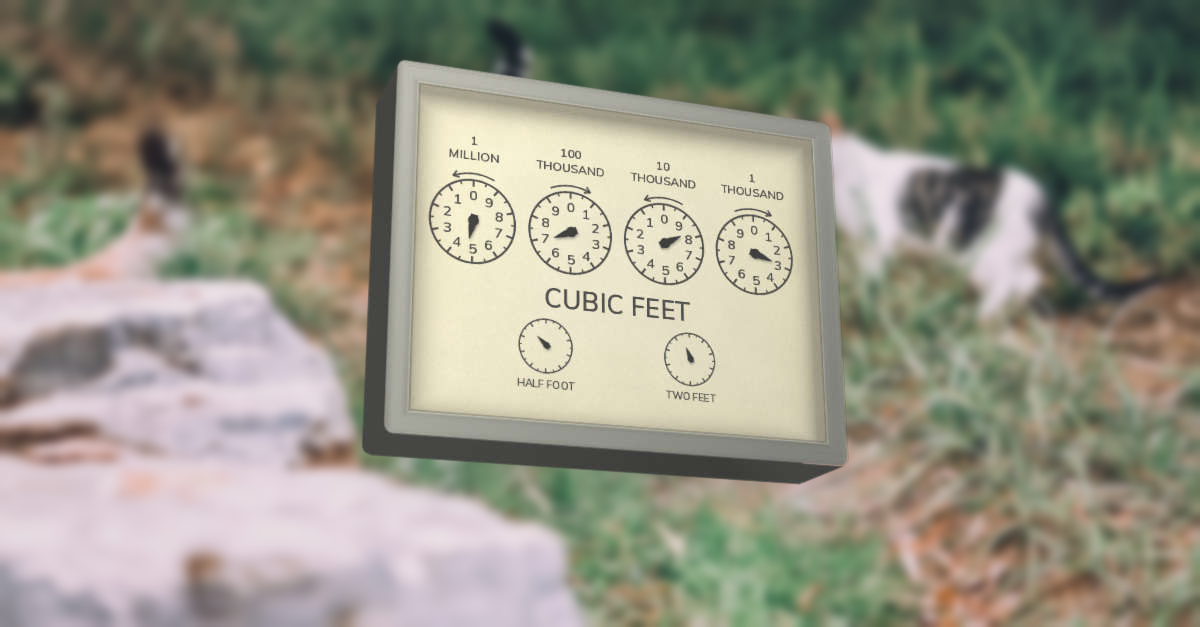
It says 468300 ft³
